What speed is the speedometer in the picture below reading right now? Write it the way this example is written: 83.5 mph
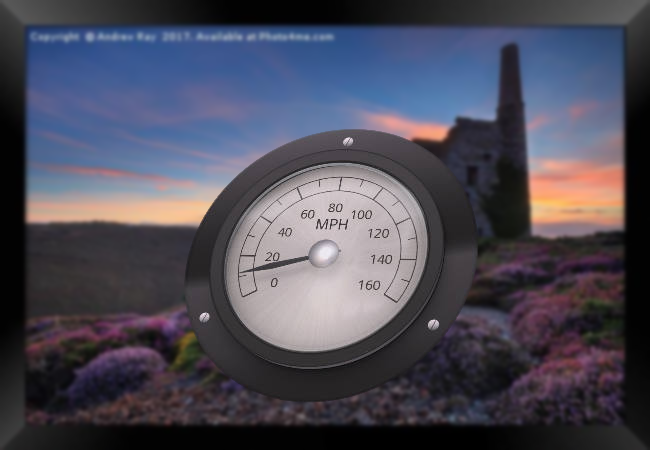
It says 10 mph
